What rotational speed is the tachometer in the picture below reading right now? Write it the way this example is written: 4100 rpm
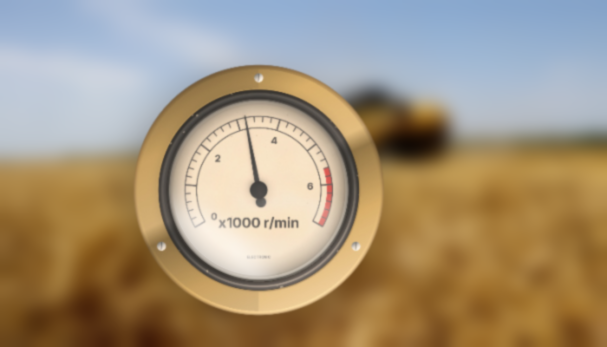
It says 3200 rpm
